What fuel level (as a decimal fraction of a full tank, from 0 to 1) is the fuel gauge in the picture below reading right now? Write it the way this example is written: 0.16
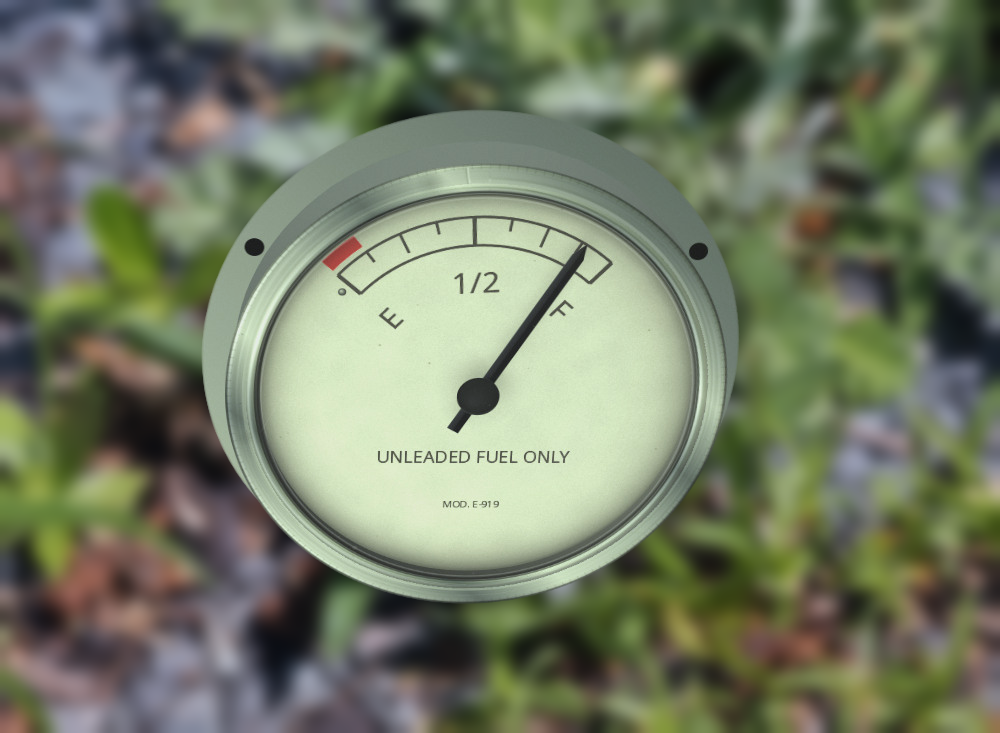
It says 0.875
